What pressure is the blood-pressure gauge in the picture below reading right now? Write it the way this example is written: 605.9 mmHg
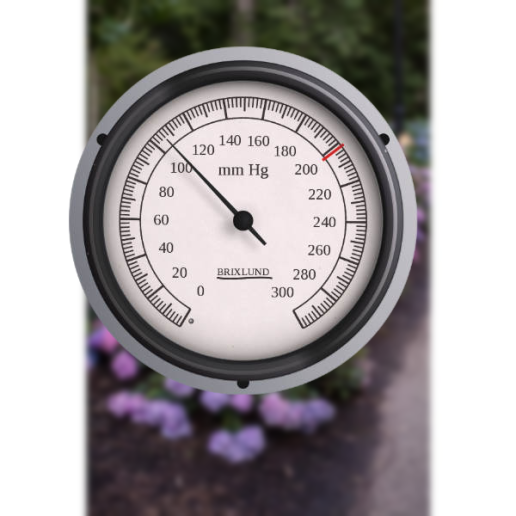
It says 106 mmHg
